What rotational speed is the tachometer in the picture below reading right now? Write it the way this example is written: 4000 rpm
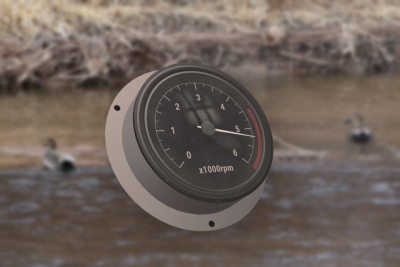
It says 5250 rpm
